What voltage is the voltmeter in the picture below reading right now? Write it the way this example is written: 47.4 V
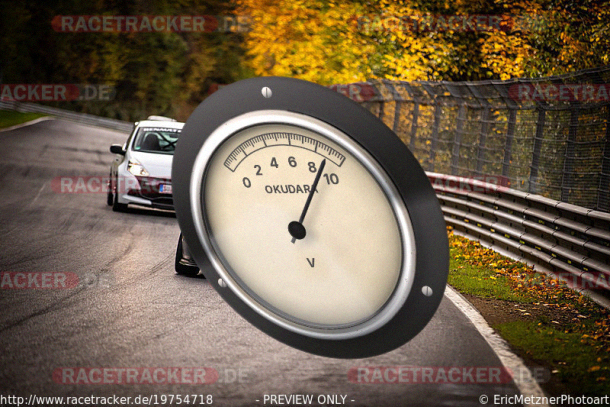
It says 9 V
